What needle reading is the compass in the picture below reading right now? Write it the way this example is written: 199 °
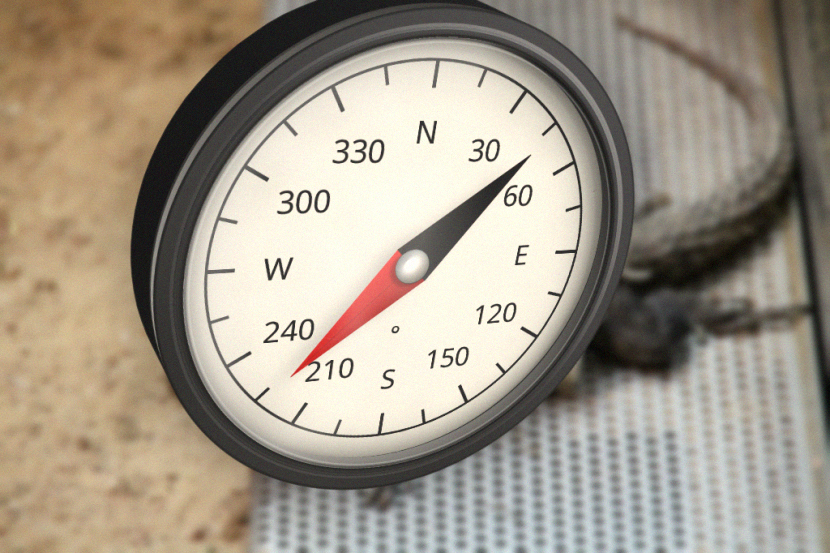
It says 225 °
